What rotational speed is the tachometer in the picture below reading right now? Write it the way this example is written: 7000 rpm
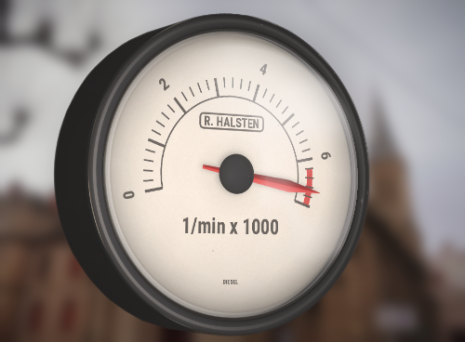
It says 6700 rpm
